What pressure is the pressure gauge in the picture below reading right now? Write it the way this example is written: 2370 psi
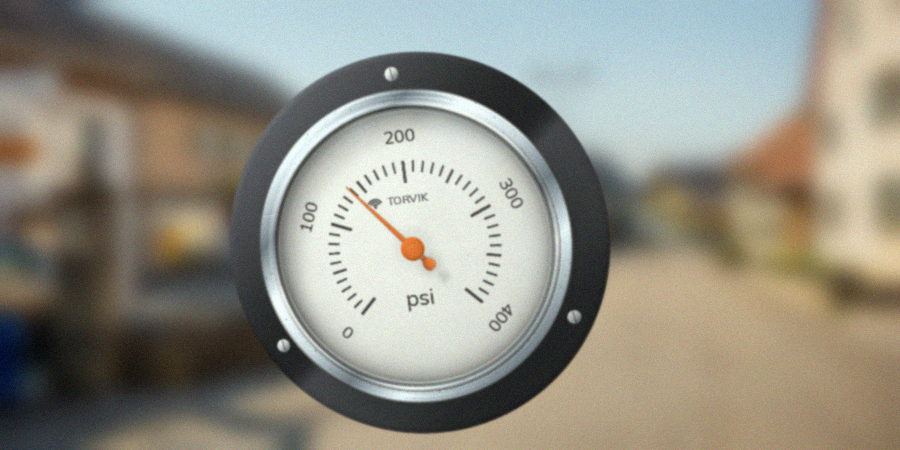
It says 140 psi
